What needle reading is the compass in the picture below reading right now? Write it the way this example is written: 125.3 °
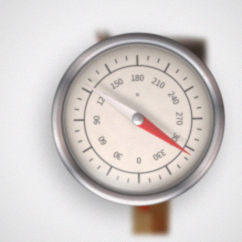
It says 305 °
